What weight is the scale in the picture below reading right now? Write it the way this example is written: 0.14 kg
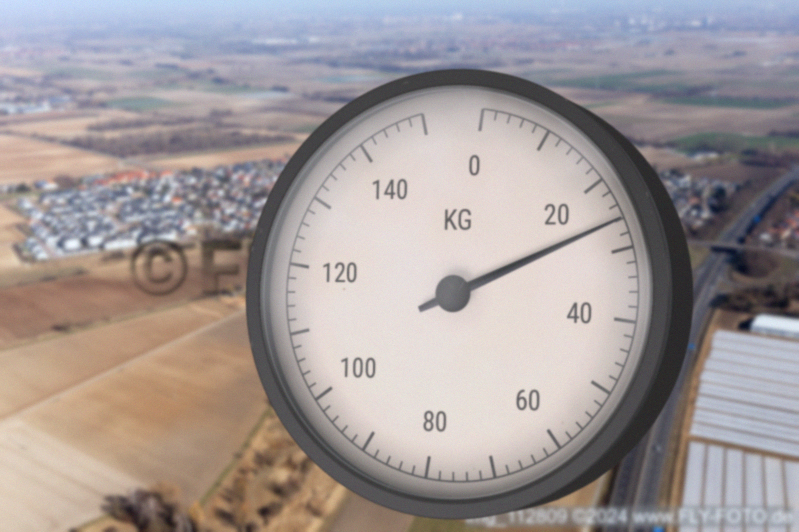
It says 26 kg
